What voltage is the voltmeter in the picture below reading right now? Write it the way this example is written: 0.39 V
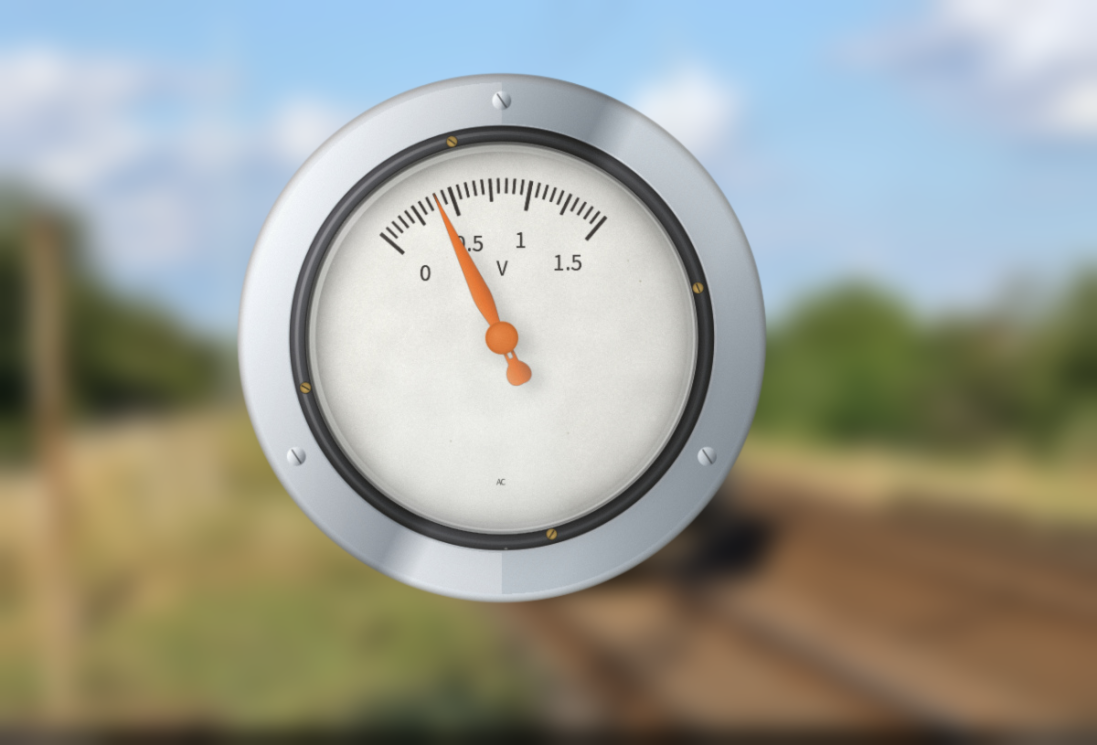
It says 0.4 V
